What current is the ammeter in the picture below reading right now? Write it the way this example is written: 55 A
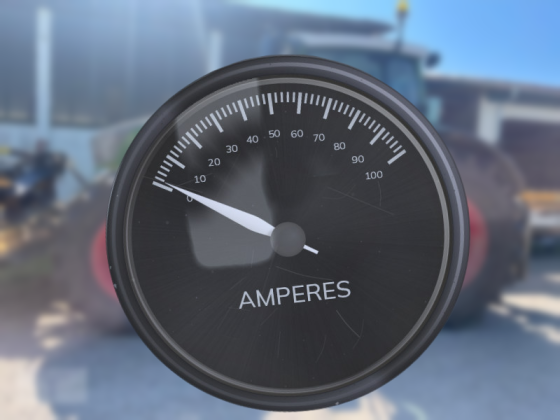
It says 2 A
